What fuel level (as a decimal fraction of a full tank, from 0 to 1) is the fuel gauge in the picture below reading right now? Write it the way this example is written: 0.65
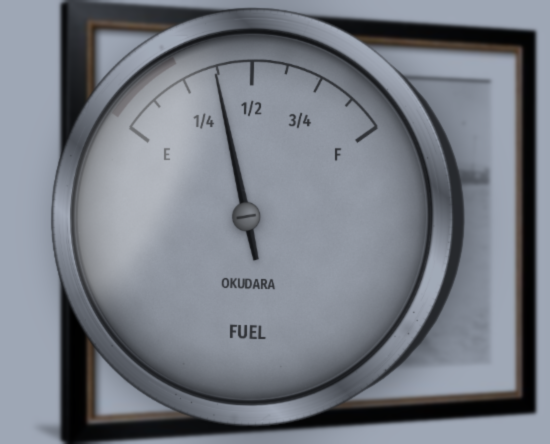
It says 0.375
